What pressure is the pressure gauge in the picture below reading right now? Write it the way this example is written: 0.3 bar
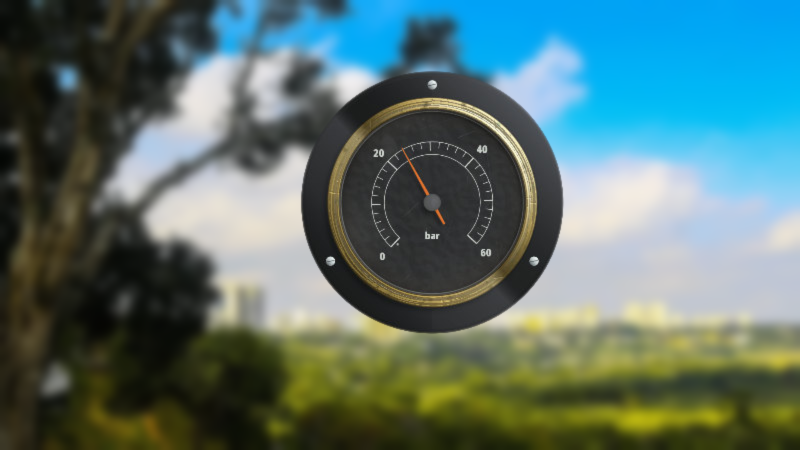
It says 24 bar
